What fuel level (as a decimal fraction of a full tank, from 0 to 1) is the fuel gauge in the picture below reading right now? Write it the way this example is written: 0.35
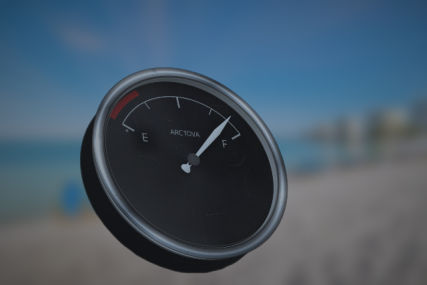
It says 0.875
